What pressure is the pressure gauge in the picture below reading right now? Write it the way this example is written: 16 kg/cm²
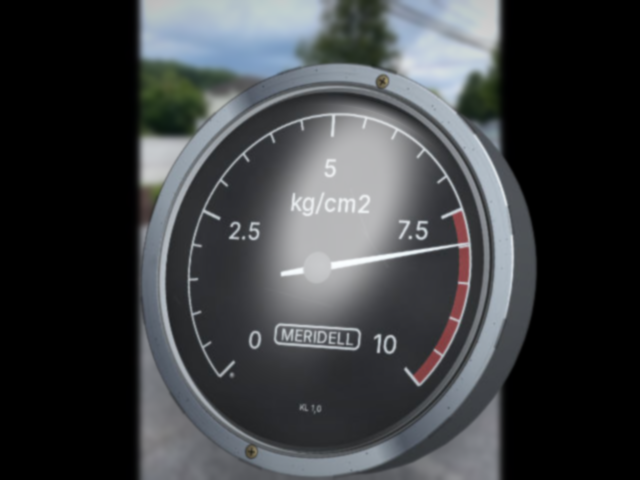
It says 8 kg/cm²
